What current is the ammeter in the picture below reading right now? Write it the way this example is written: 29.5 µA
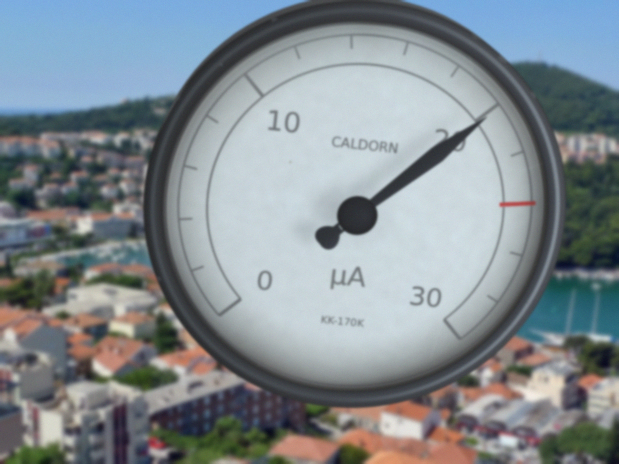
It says 20 µA
